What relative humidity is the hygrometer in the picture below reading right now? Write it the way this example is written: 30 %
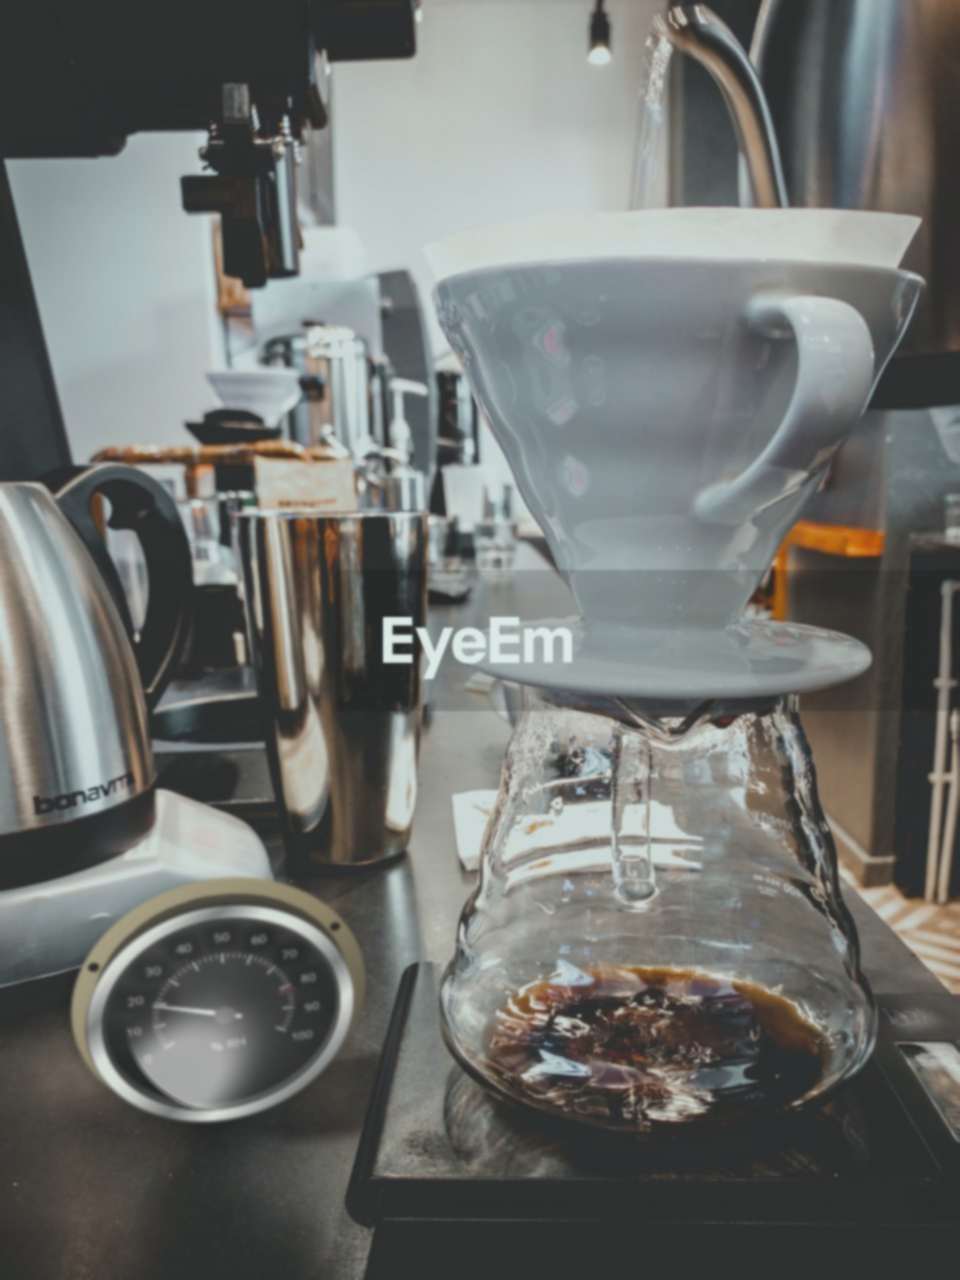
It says 20 %
